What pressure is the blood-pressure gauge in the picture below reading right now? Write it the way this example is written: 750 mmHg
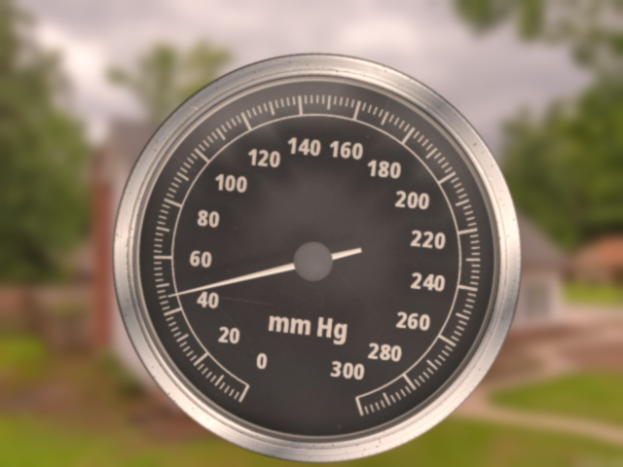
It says 46 mmHg
